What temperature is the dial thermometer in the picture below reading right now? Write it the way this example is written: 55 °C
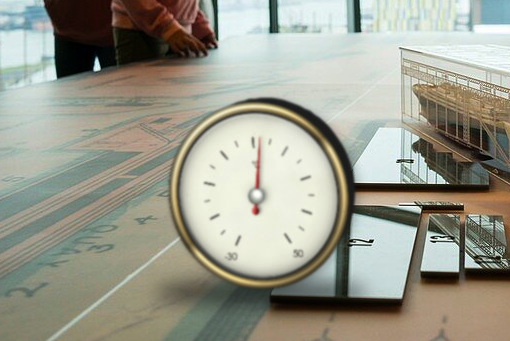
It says 12.5 °C
